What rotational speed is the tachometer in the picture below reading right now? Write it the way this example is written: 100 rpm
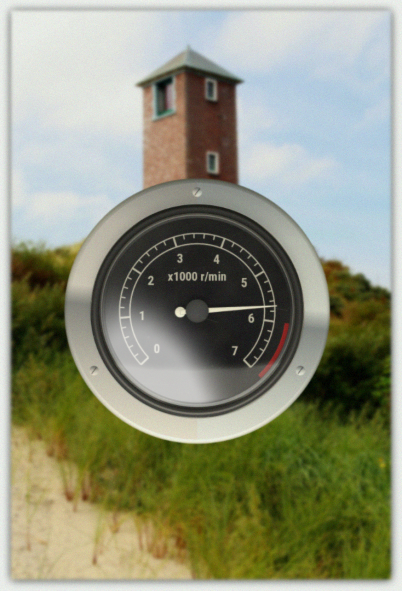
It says 5700 rpm
